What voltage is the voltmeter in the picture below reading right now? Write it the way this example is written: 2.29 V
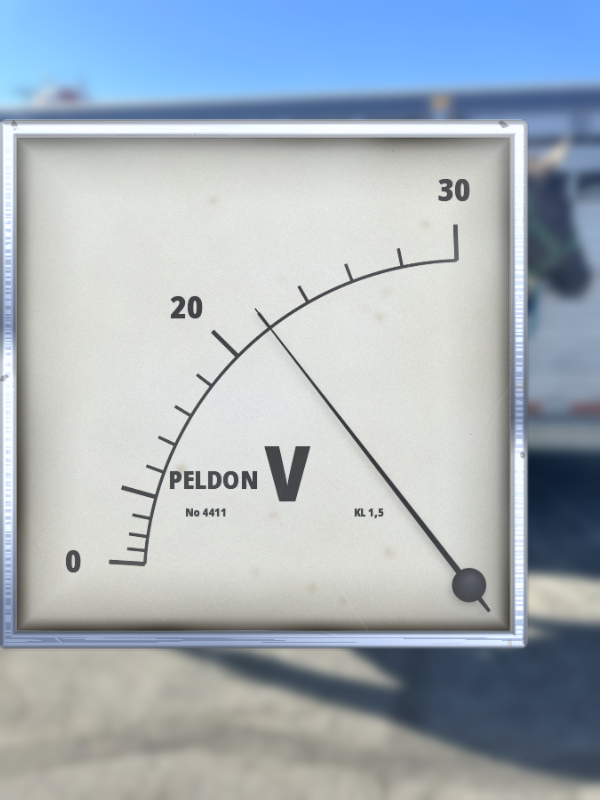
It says 22 V
